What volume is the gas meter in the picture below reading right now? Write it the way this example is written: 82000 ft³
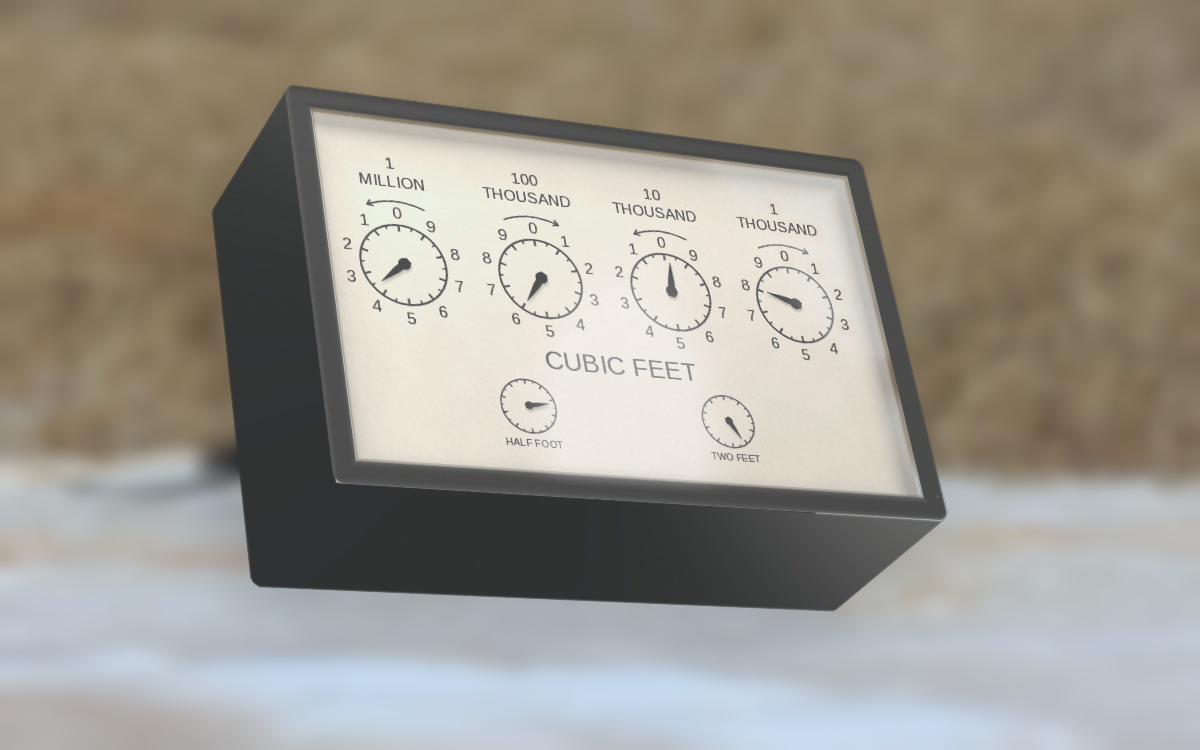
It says 359800 ft³
